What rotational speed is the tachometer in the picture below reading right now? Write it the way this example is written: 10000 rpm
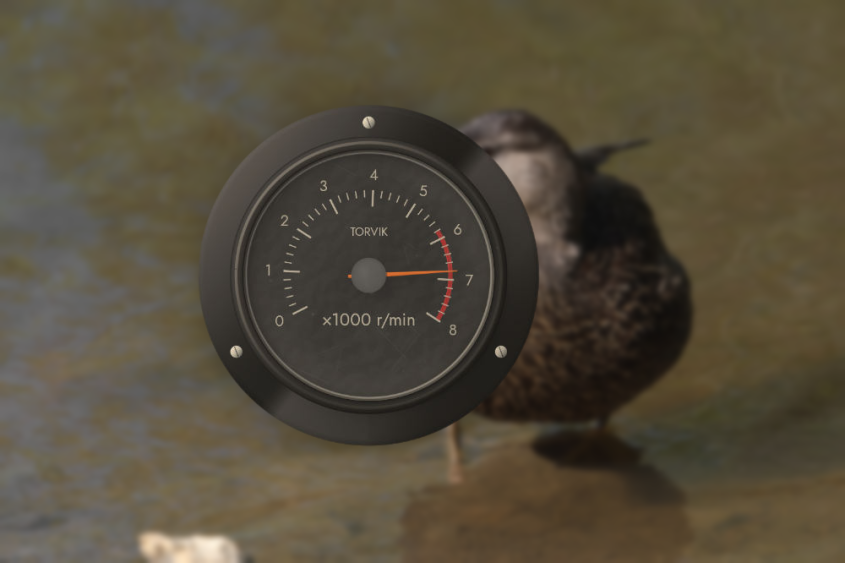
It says 6800 rpm
